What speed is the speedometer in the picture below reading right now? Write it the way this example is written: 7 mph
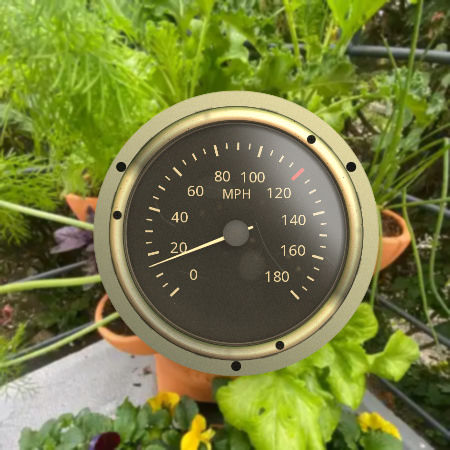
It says 15 mph
